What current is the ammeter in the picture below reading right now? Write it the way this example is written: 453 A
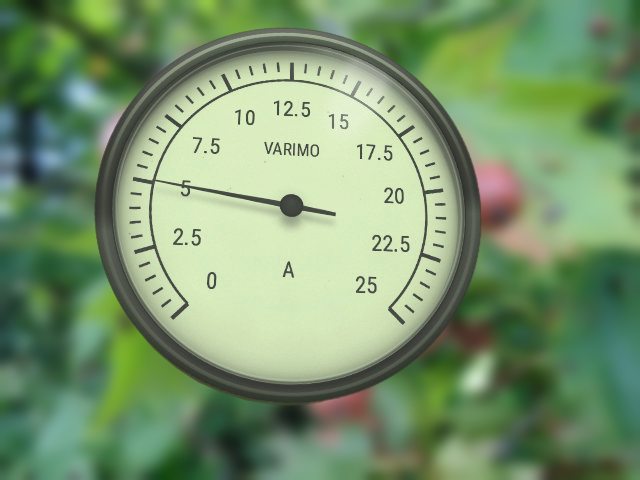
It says 5 A
